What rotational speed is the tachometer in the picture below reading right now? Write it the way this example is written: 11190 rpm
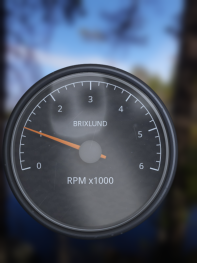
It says 1000 rpm
